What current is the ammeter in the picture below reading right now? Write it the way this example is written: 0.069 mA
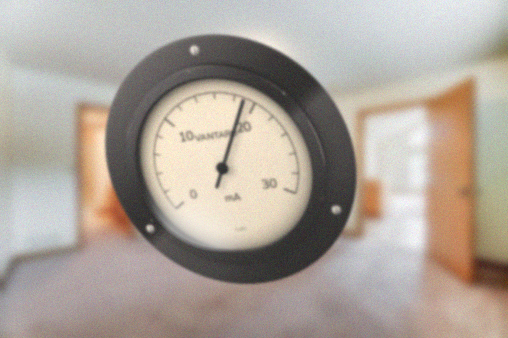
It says 19 mA
